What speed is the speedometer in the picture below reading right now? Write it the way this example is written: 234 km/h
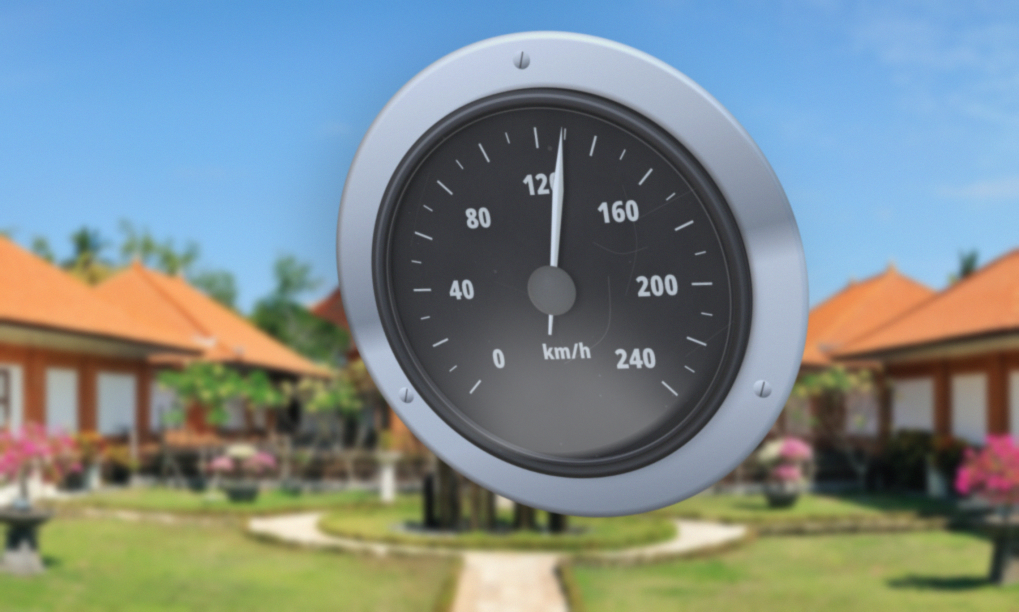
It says 130 km/h
